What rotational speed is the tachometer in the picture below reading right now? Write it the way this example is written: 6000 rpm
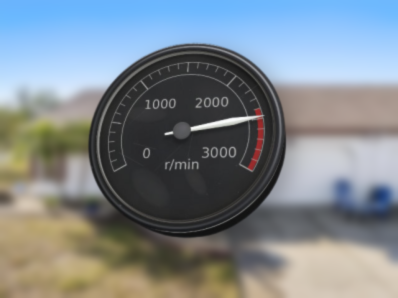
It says 2500 rpm
